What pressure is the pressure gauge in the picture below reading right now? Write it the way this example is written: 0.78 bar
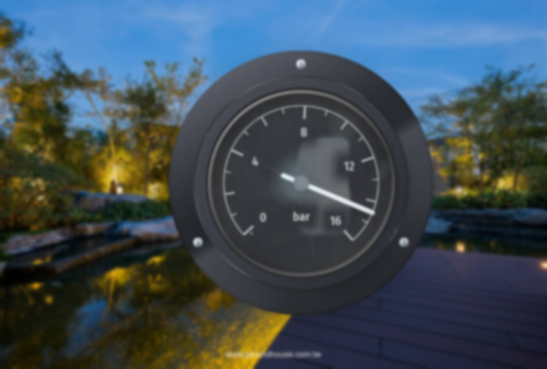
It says 14.5 bar
